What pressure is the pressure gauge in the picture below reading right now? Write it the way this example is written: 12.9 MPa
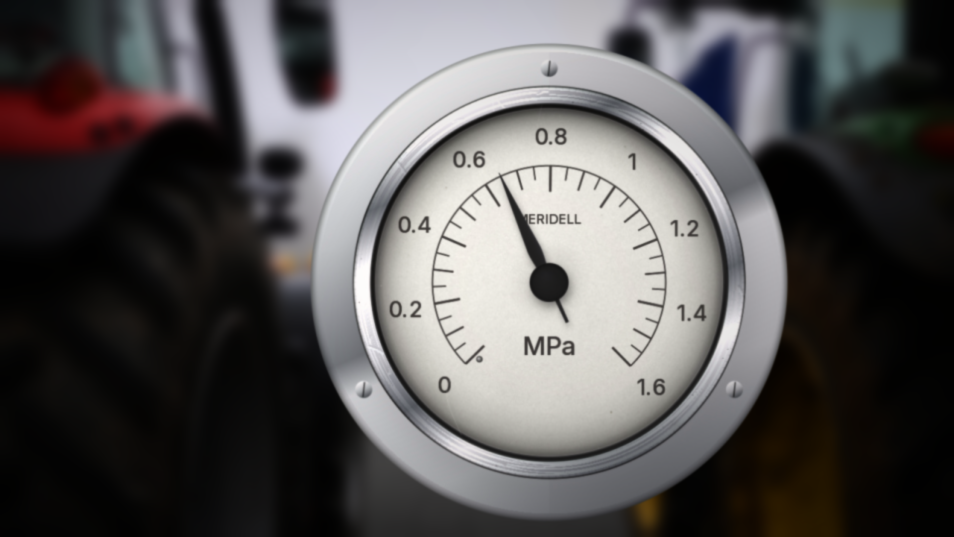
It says 0.65 MPa
